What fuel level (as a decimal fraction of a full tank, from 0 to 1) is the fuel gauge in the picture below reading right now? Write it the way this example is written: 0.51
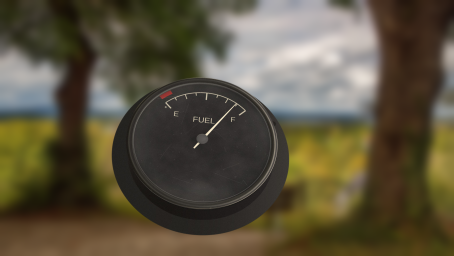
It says 0.875
